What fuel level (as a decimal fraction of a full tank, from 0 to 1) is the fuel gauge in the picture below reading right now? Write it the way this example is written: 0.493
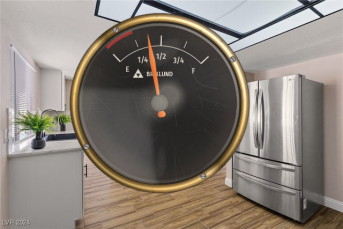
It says 0.375
